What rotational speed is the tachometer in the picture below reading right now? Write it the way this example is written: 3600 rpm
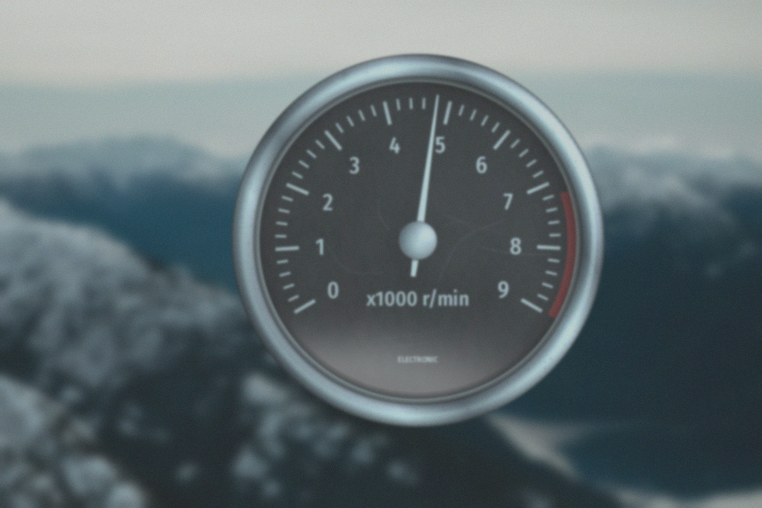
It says 4800 rpm
